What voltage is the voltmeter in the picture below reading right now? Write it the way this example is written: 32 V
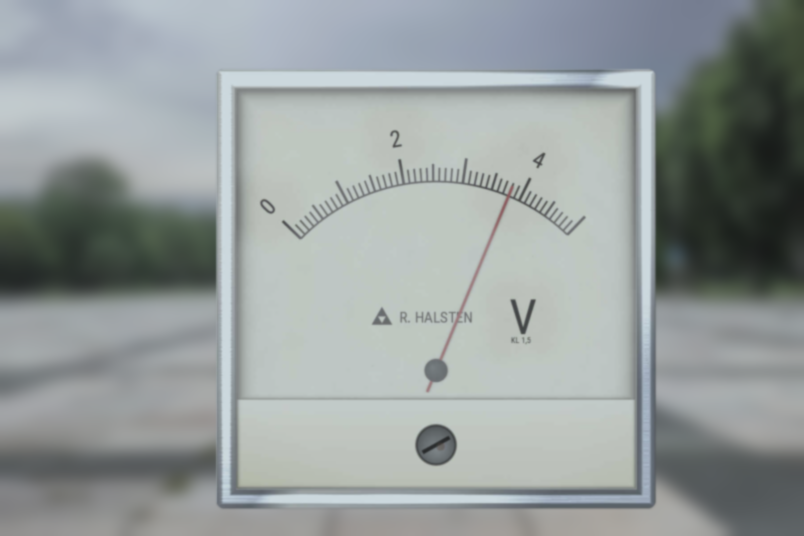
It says 3.8 V
